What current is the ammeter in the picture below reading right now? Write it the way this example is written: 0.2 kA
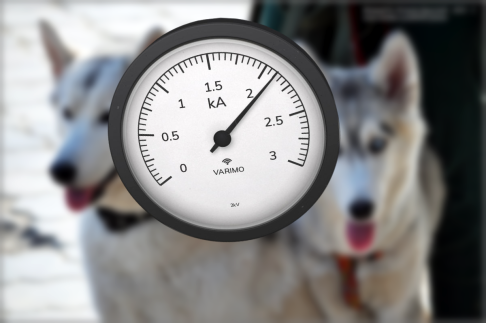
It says 2.1 kA
